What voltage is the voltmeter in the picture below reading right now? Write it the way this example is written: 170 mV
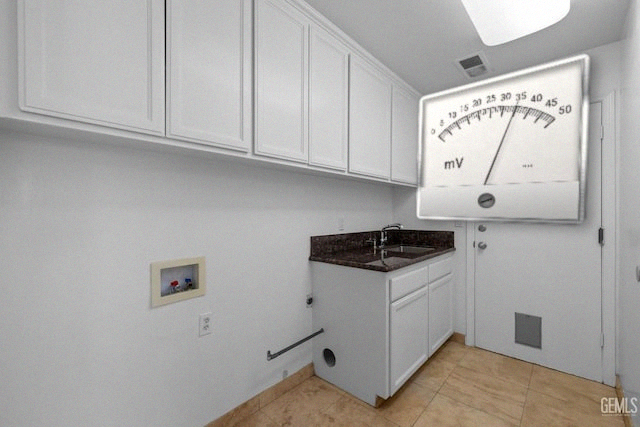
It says 35 mV
